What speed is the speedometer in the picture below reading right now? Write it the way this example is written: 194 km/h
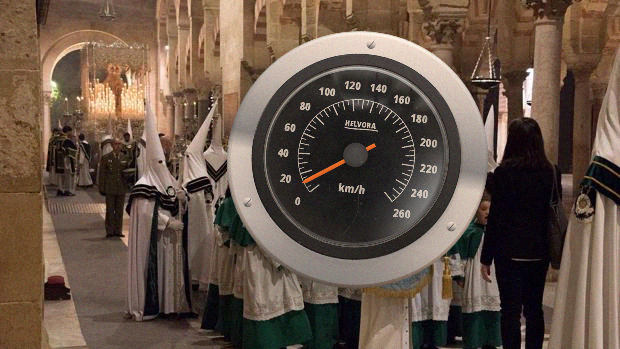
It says 10 km/h
